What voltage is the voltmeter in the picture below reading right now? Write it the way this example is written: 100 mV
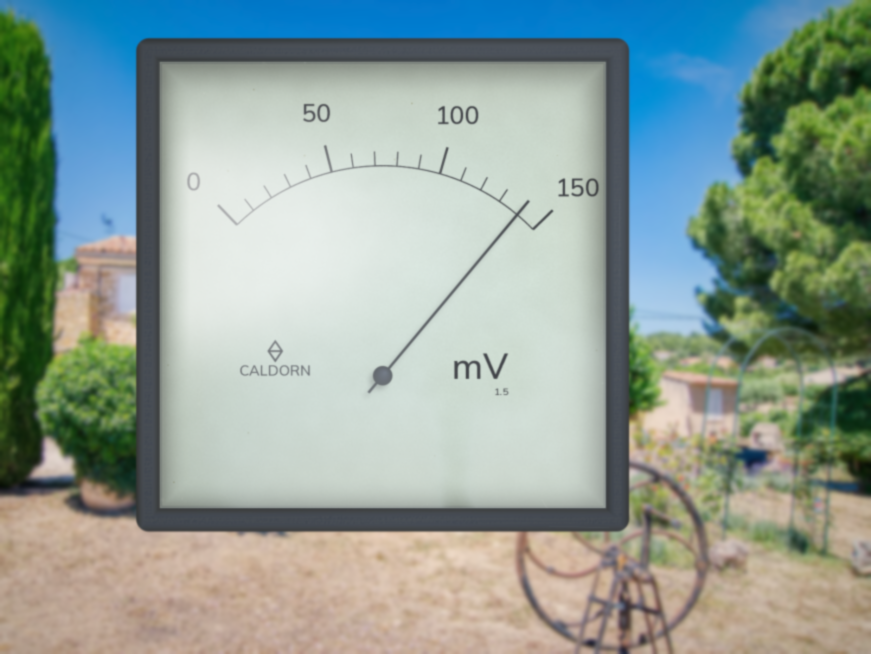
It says 140 mV
